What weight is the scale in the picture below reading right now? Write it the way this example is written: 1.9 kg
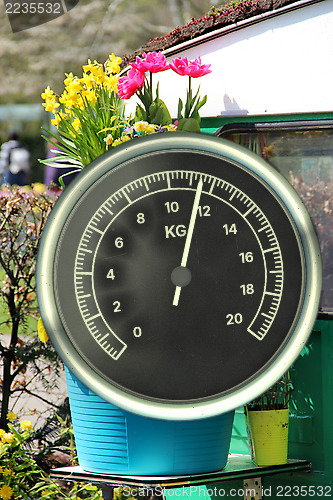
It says 11.4 kg
